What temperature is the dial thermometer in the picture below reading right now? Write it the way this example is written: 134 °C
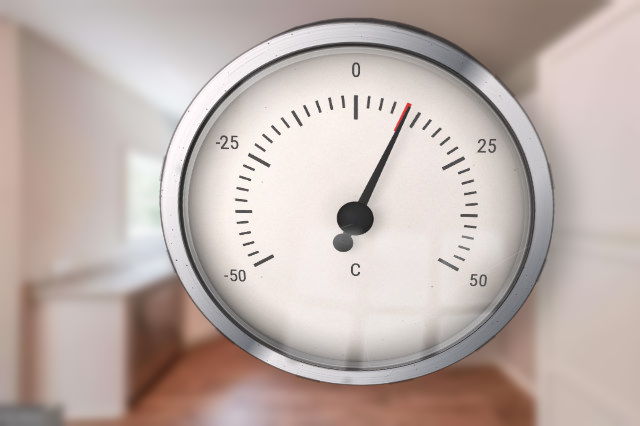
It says 10 °C
